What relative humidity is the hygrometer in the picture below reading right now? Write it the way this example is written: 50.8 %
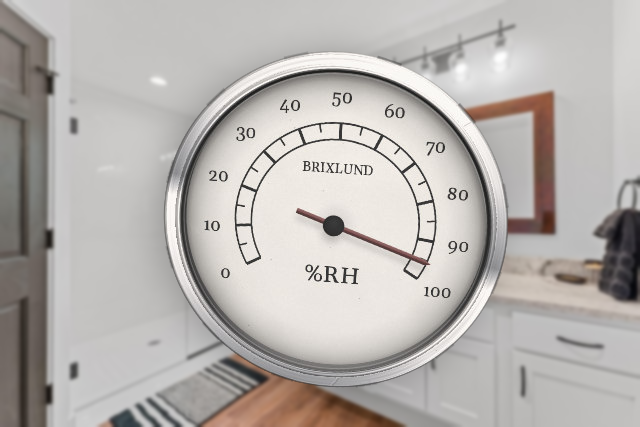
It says 95 %
